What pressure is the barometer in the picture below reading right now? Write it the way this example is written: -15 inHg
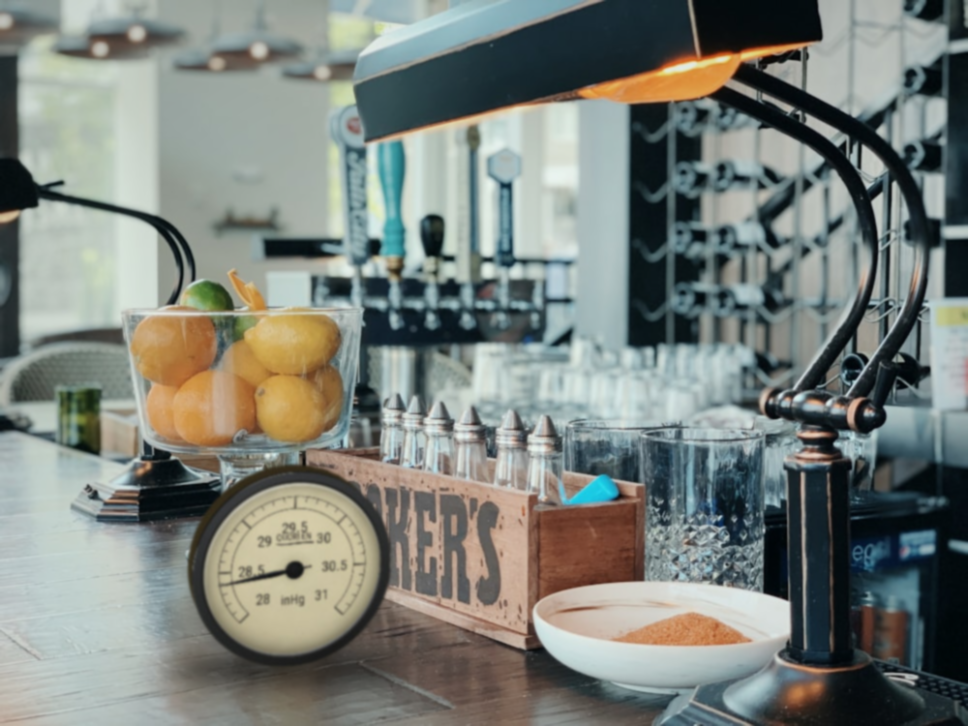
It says 28.4 inHg
